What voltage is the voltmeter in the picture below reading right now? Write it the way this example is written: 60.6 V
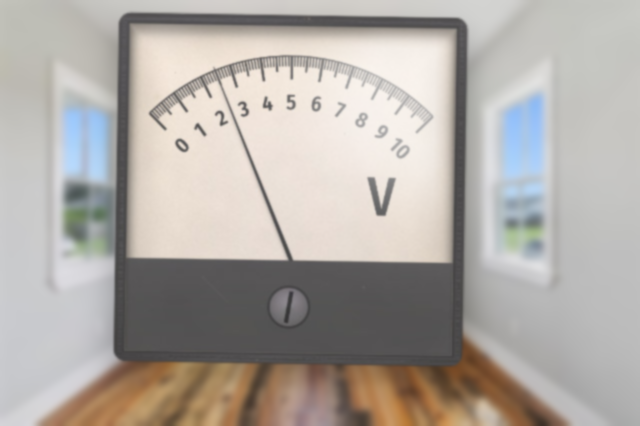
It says 2.5 V
